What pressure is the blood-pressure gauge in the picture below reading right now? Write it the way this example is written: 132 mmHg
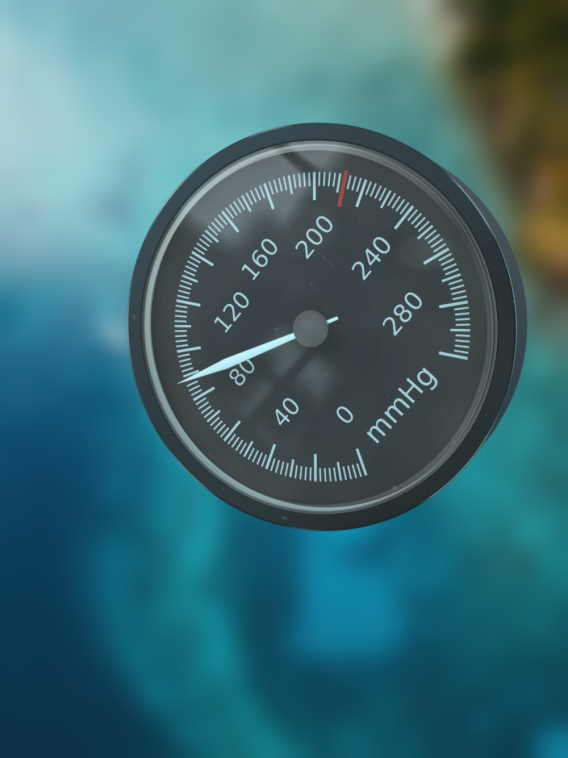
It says 88 mmHg
